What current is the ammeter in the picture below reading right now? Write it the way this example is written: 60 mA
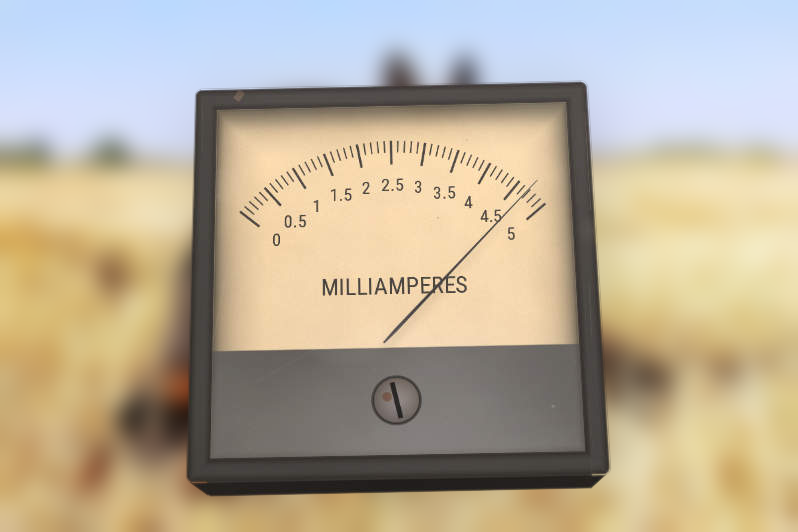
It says 4.7 mA
